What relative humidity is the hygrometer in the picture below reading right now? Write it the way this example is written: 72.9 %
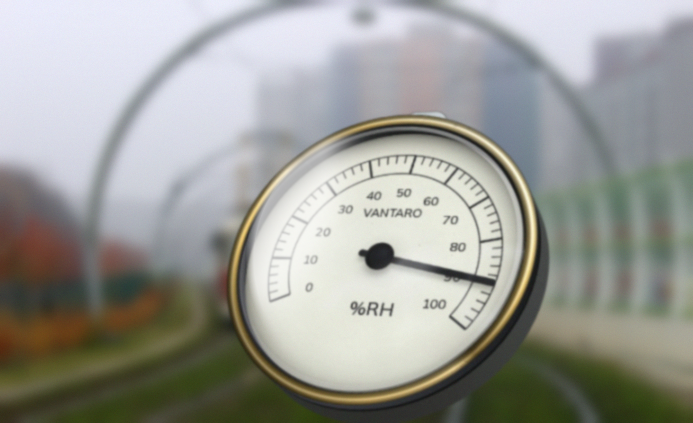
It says 90 %
